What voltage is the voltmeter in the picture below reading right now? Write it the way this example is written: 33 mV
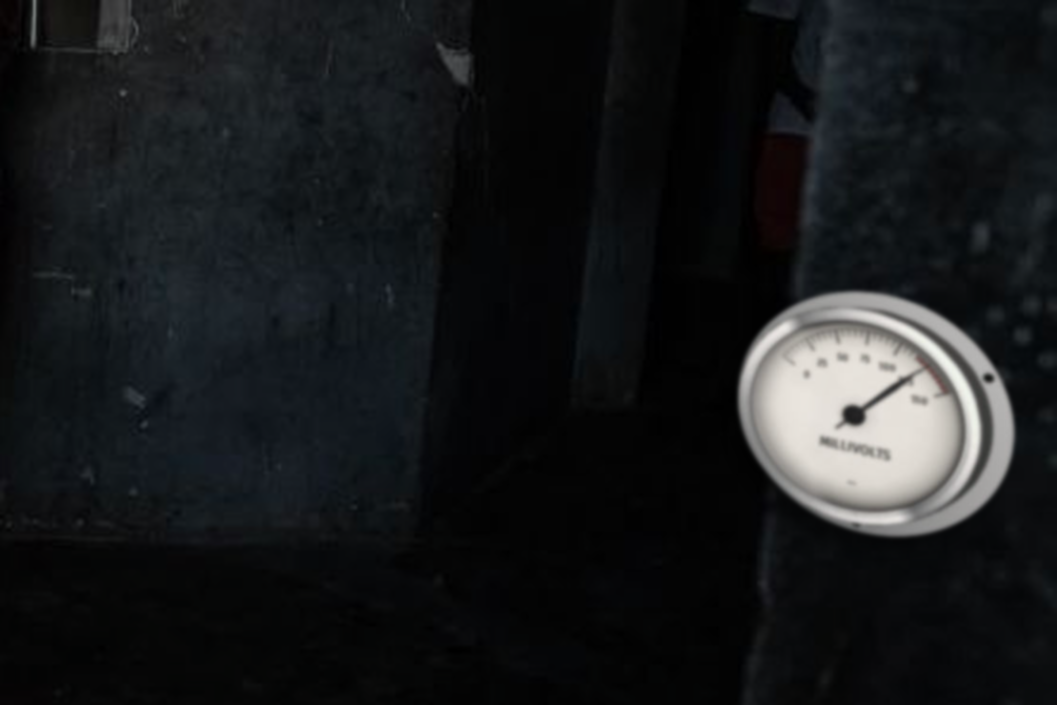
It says 125 mV
